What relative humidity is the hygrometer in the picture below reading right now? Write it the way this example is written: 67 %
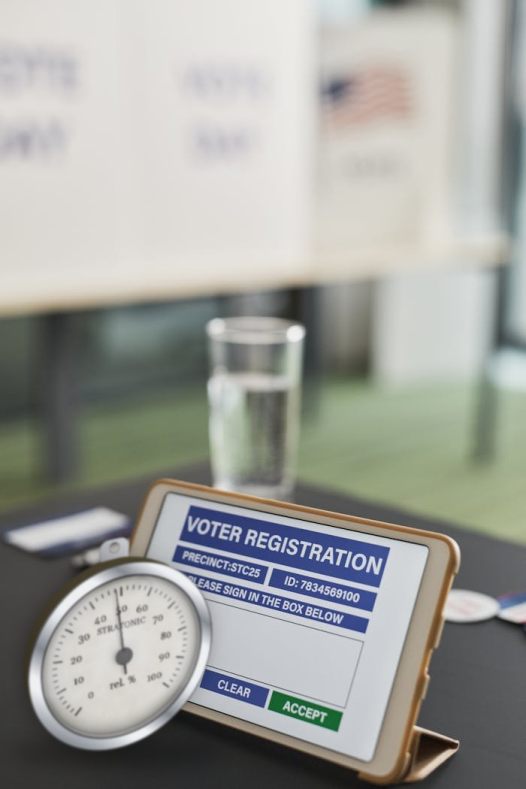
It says 48 %
